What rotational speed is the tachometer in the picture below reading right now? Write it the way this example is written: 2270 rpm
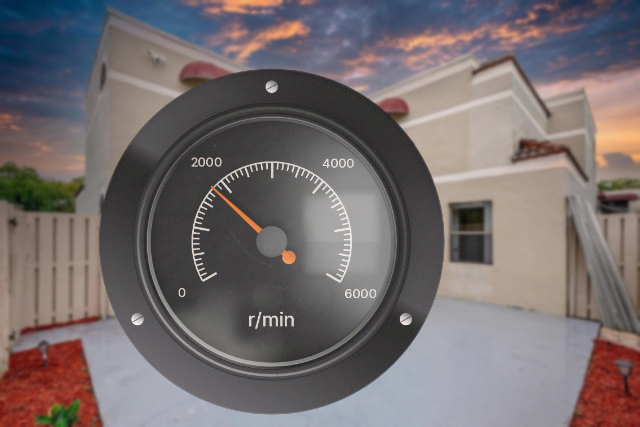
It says 1800 rpm
